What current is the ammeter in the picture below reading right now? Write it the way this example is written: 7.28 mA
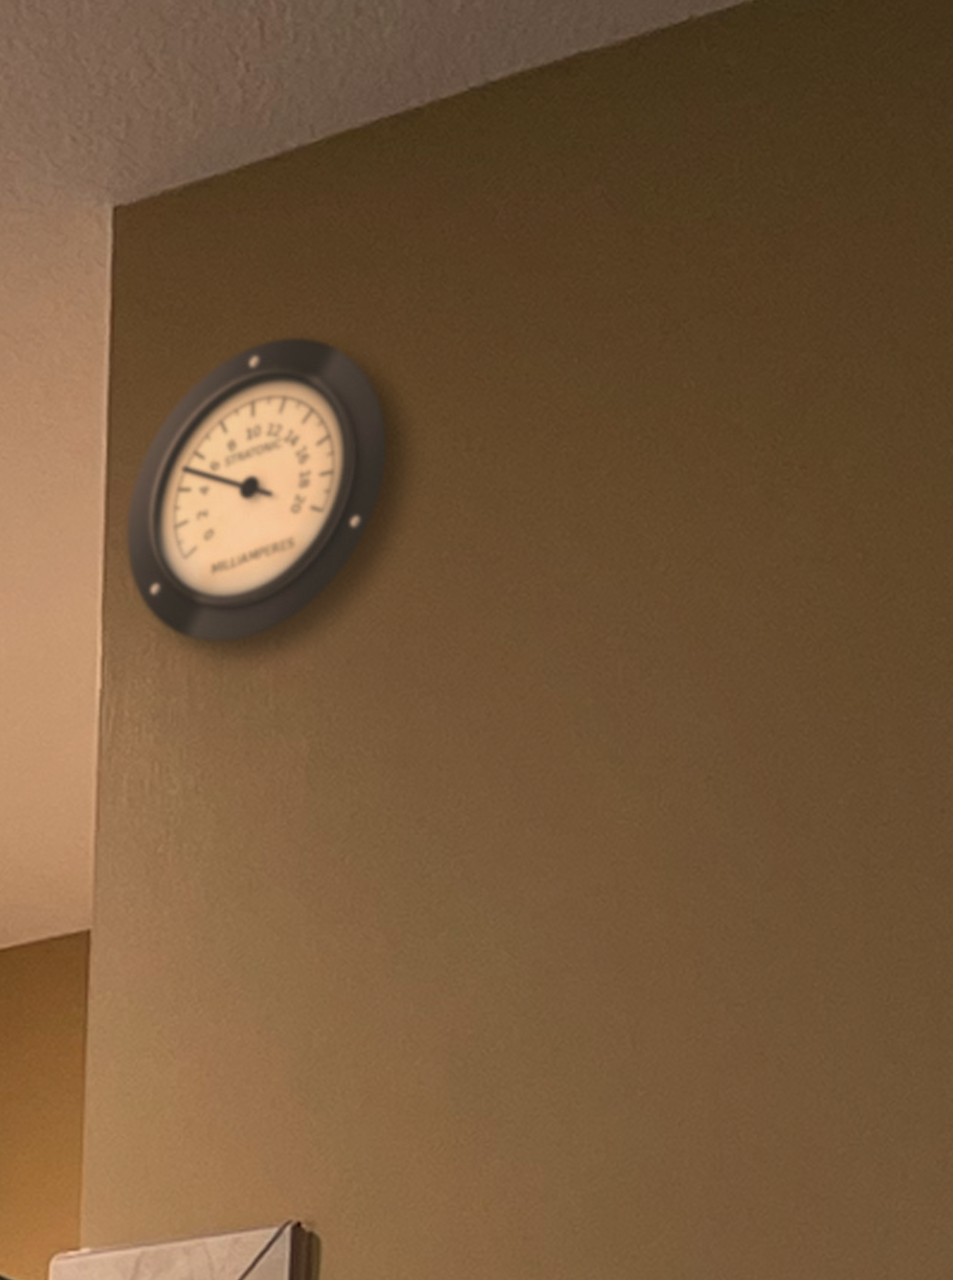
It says 5 mA
